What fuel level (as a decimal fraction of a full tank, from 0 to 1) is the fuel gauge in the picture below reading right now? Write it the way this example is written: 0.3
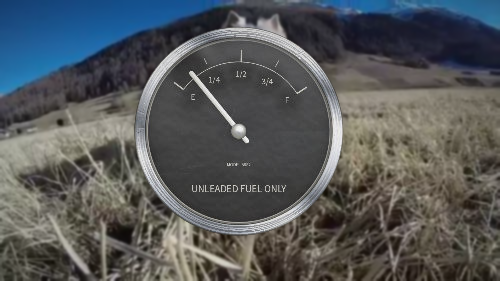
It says 0.125
